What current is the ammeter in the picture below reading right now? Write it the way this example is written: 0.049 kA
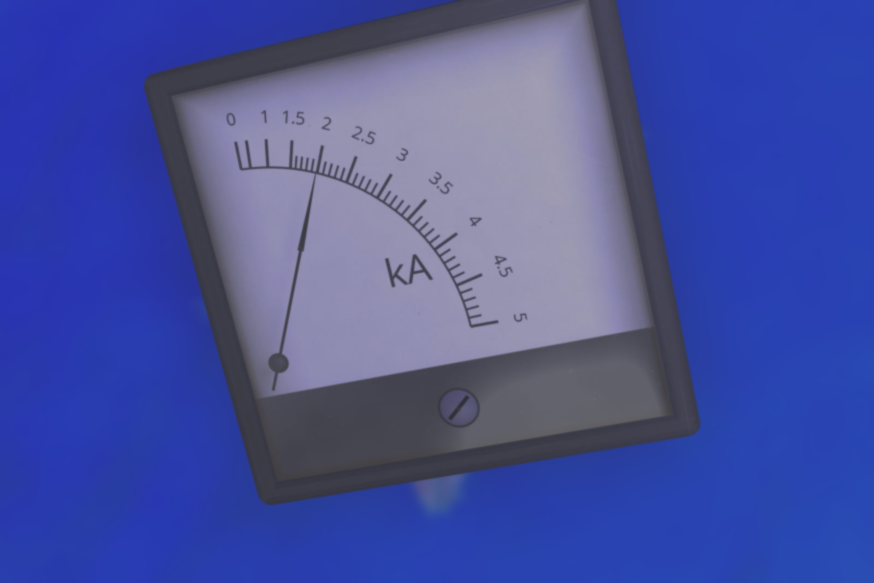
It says 2 kA
